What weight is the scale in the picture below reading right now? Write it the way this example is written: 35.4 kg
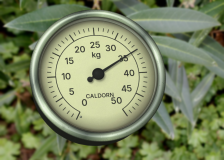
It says 35 kg
